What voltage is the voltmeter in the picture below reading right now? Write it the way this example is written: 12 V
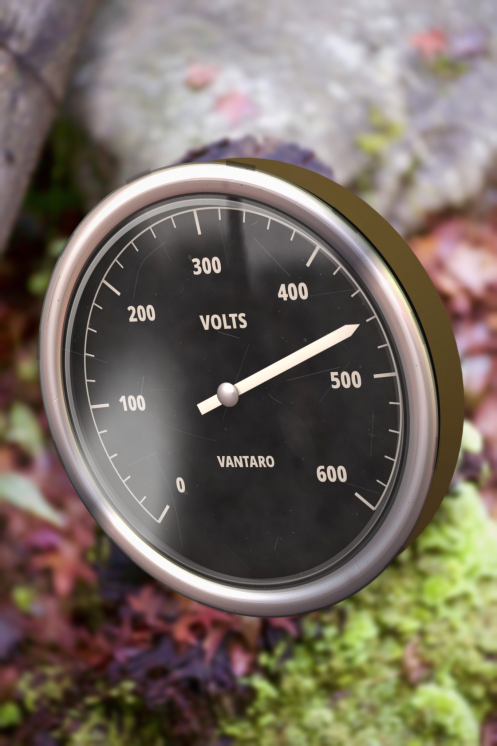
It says 460 V
